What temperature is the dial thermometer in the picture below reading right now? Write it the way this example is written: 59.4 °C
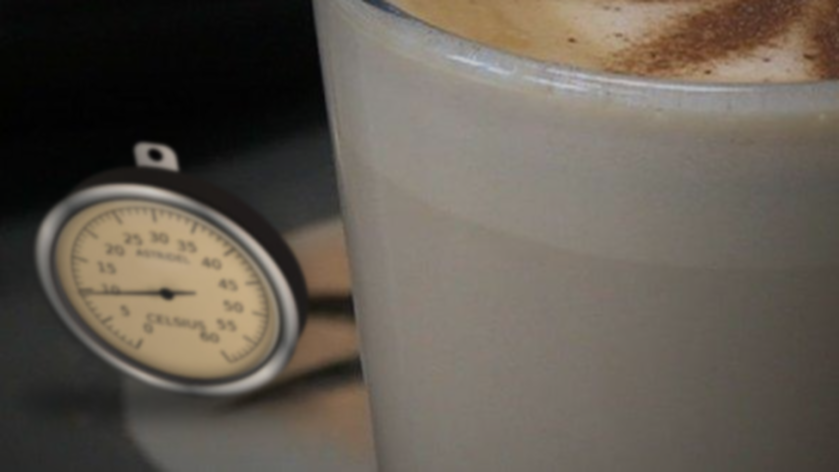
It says 10 °C
